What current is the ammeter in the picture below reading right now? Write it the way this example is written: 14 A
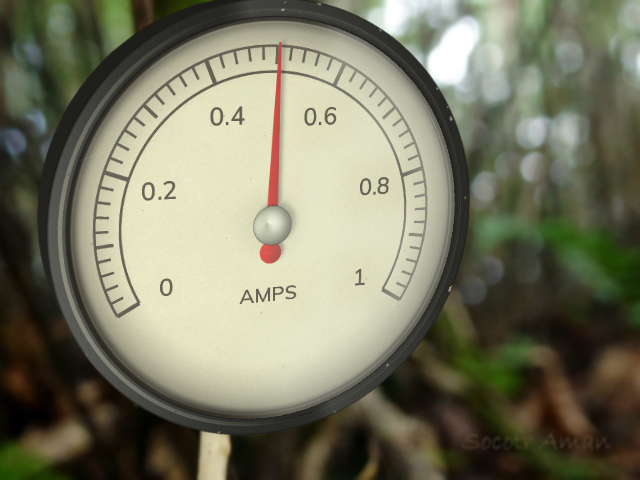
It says 0.5 A
